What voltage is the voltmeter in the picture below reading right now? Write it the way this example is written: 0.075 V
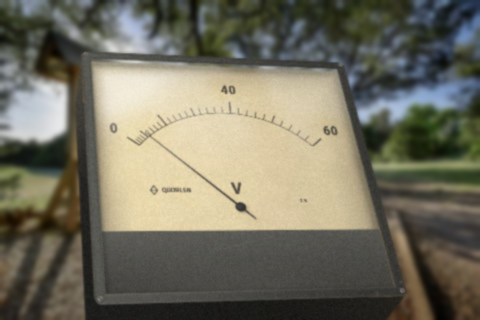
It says 10 V
